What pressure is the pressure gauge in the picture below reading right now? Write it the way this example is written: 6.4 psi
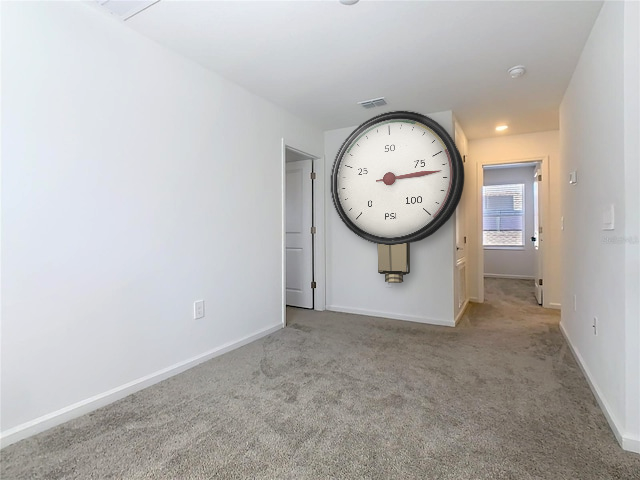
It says 82.5 psi
